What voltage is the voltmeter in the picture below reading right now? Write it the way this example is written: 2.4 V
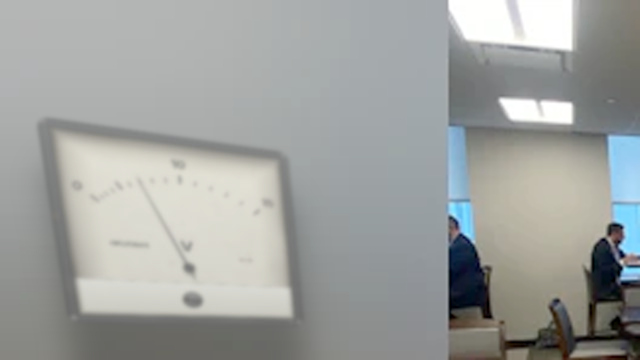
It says 7 V
